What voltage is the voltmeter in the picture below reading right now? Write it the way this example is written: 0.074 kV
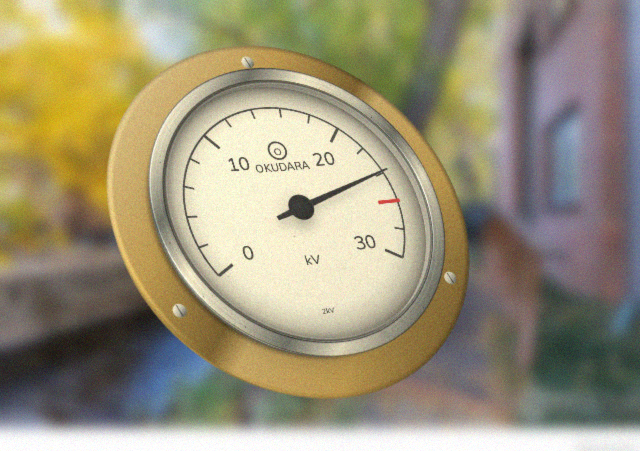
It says 24 kV
